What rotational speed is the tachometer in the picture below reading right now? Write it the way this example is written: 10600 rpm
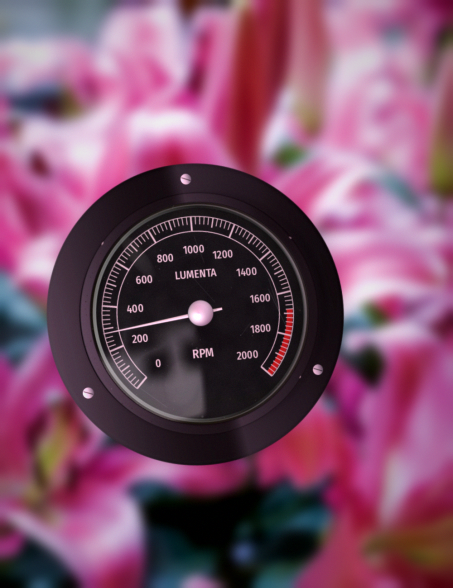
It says 280 rpm
